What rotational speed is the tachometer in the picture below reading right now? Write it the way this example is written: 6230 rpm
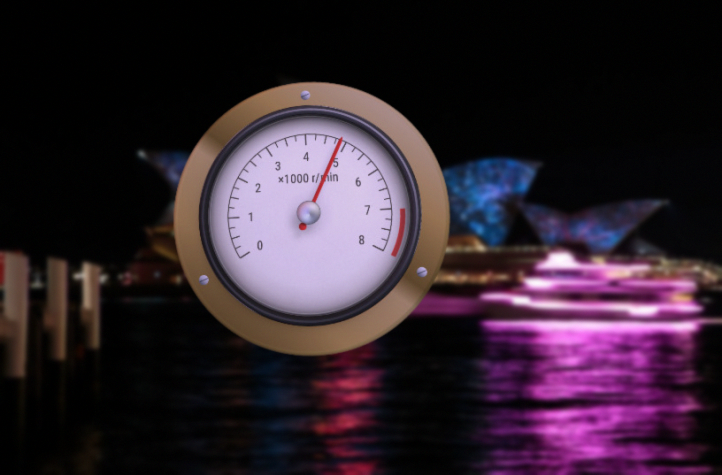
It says 4875 rpm
